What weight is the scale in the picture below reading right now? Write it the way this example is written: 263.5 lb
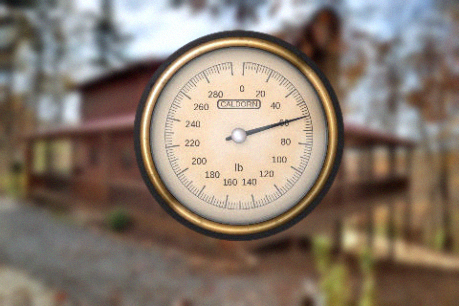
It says 60 lb
